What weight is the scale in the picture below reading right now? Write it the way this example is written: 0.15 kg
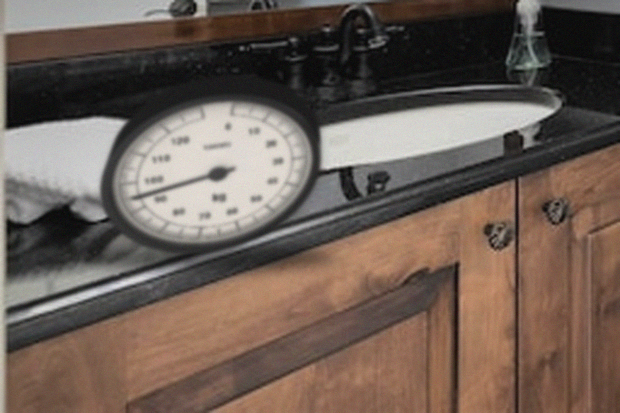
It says 95 kg
